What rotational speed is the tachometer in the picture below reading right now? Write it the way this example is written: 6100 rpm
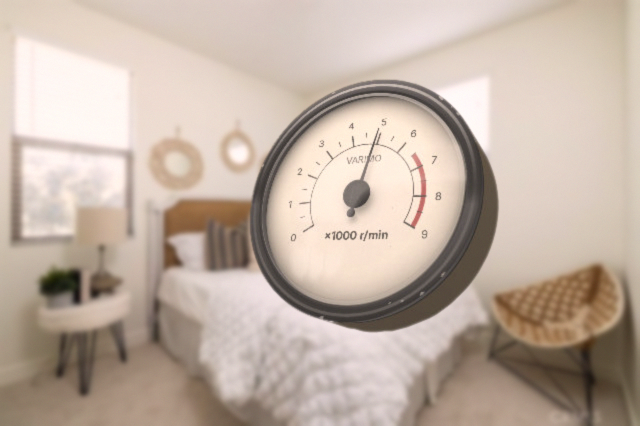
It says 5000 rpm
